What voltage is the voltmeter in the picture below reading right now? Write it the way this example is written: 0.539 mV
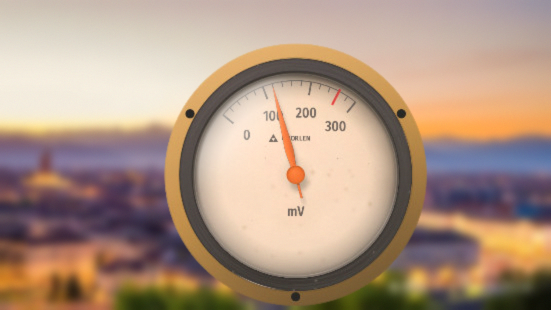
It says 120 mV
